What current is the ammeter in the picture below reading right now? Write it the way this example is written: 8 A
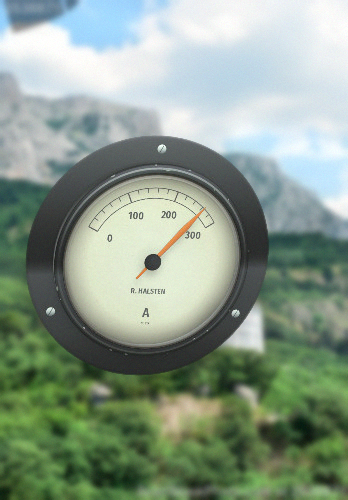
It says 260 A
